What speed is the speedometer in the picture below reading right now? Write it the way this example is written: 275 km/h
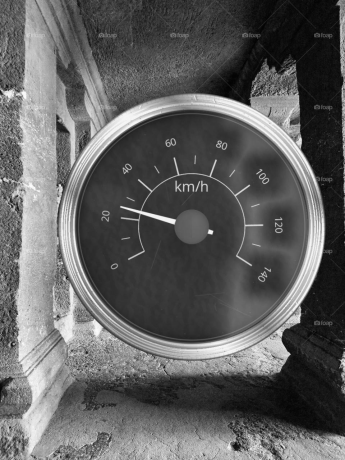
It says 25 km/h
